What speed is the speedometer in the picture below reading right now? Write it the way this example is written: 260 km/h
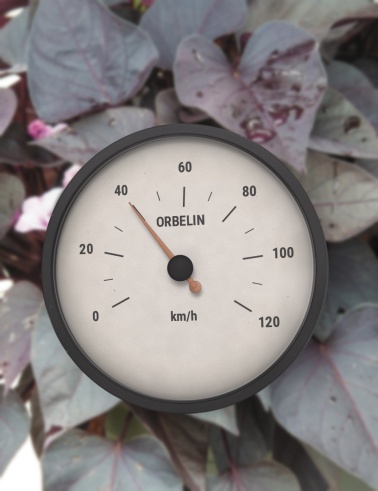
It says 40 km/h
